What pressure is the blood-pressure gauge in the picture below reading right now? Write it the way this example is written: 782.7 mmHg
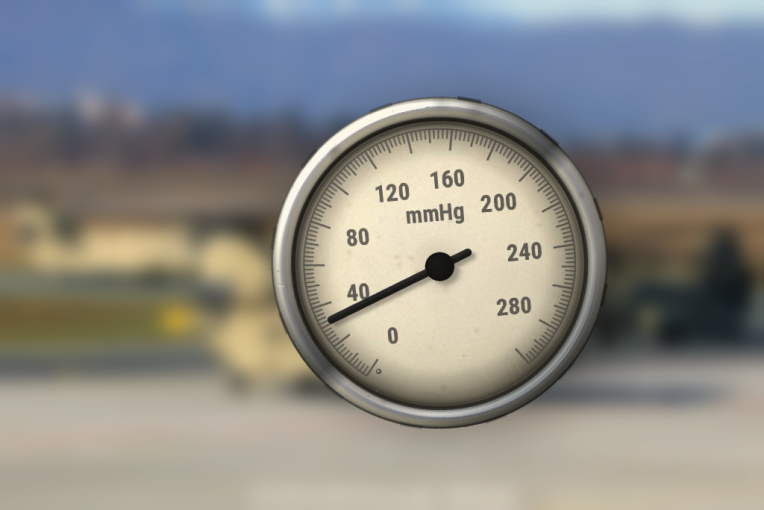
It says 32 mmHg
